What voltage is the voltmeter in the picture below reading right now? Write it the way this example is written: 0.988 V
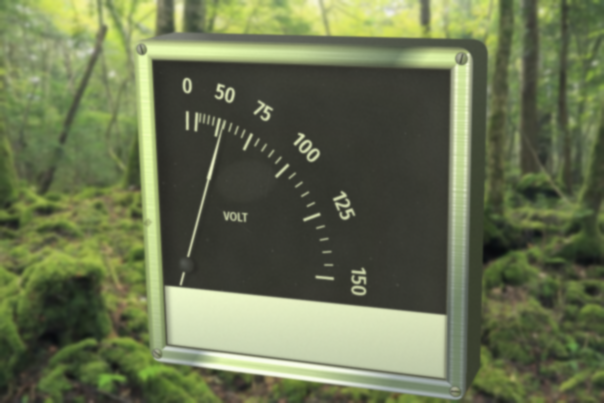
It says 55 V
